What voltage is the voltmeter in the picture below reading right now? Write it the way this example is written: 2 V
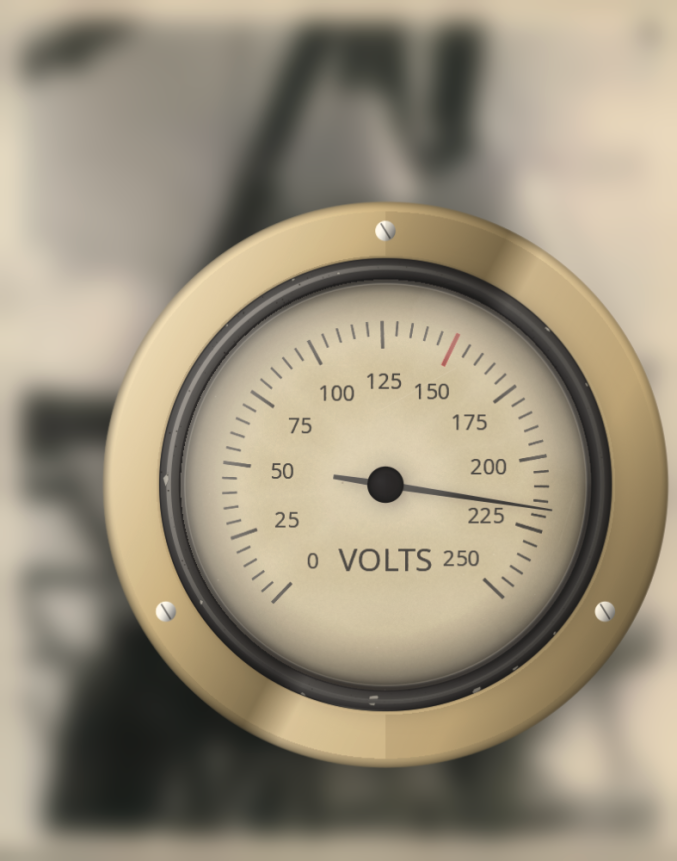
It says 217.5 V
